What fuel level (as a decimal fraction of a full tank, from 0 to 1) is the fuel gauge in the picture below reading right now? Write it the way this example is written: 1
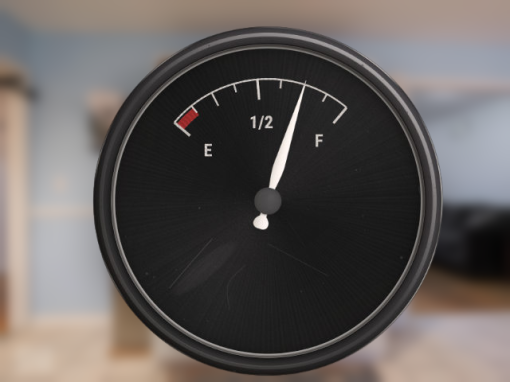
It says 0.75
